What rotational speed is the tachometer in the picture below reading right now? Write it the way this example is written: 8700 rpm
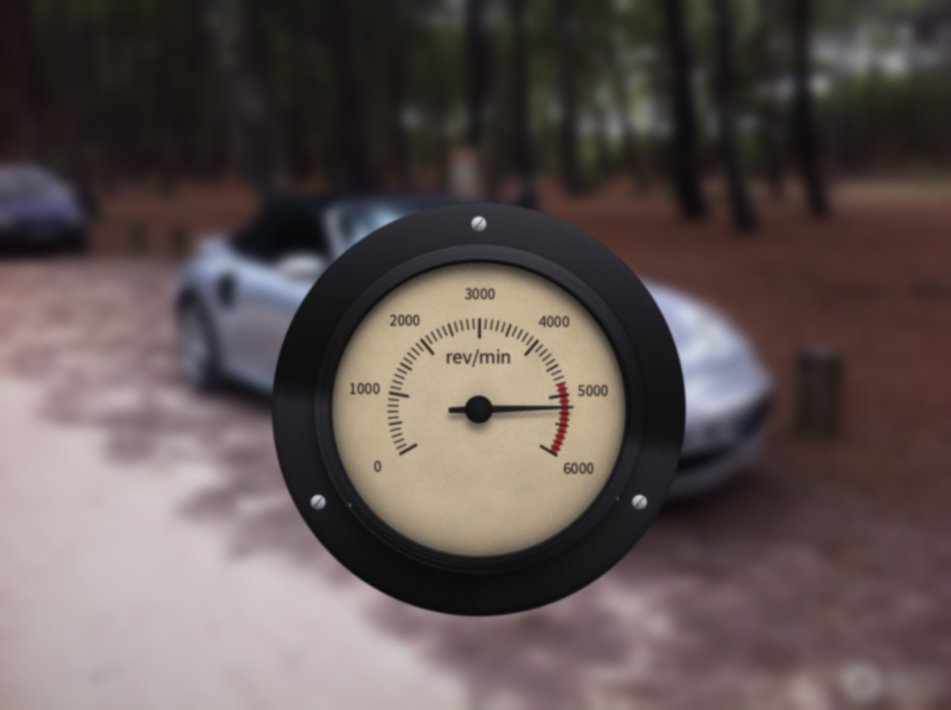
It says 5200 rpm
